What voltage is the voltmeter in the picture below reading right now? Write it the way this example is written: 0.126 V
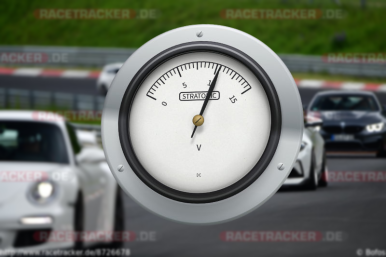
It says 10.5 V
